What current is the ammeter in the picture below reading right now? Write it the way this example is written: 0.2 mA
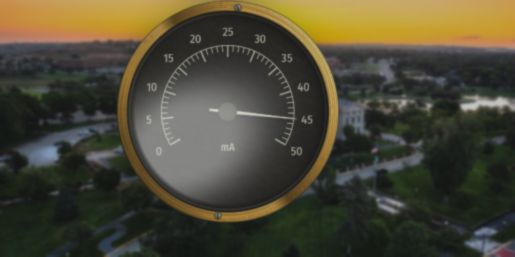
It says 45 mA
